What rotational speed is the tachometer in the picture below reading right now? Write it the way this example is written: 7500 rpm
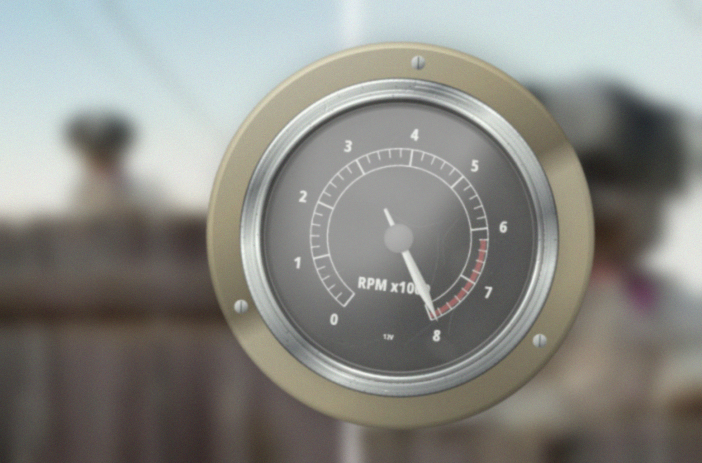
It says 7900 rpm
